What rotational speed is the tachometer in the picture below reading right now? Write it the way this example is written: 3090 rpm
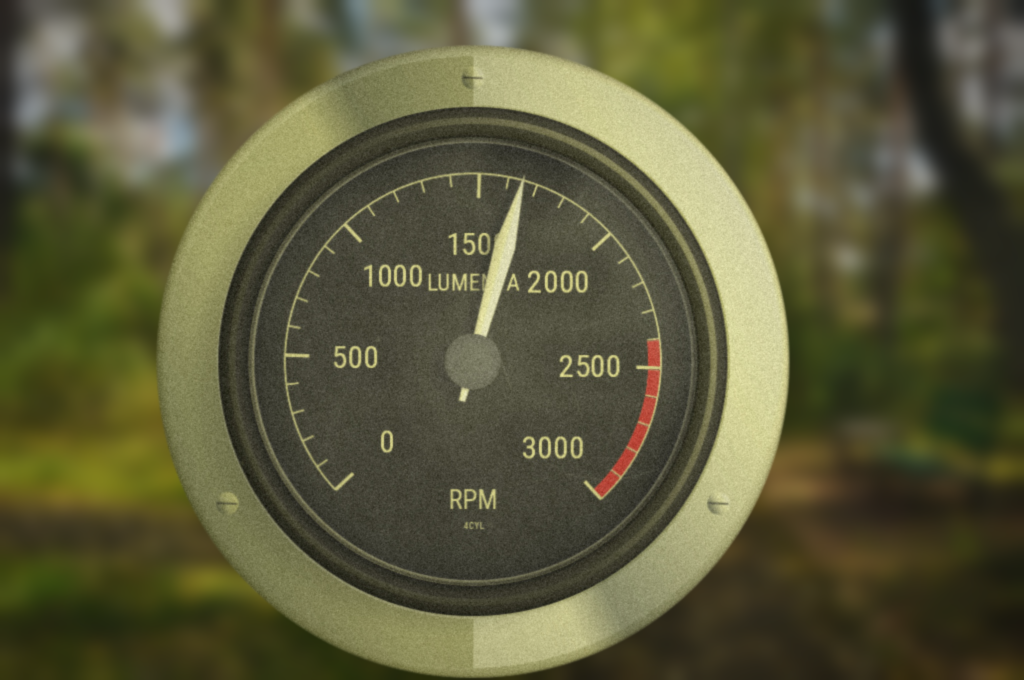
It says 1650 rpm
